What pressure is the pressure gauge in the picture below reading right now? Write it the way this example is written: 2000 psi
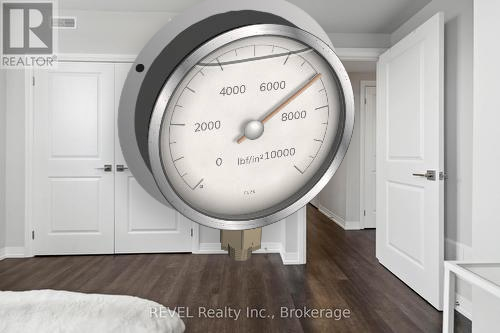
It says 7000 psi
